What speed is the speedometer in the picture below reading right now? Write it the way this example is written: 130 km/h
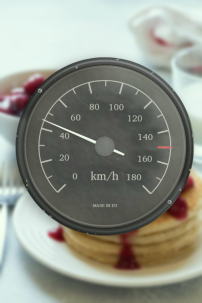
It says 45 km/h
